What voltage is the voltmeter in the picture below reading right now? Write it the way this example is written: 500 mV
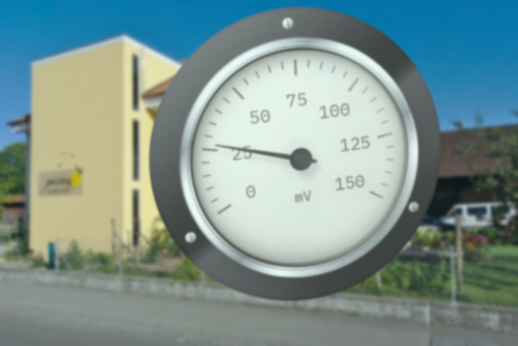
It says 27.5 mV
